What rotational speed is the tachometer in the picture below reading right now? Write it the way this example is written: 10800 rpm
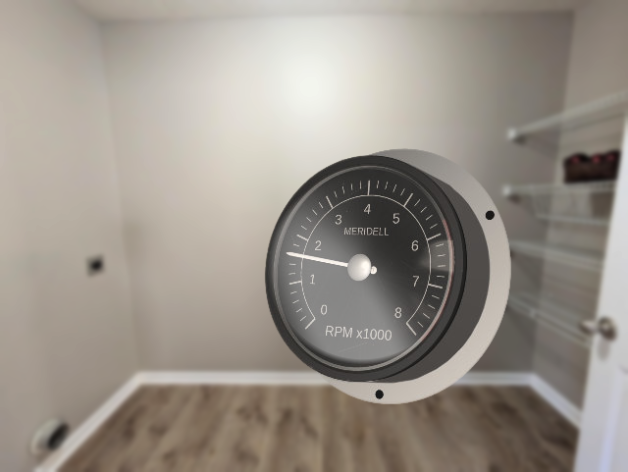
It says 1600 rpm
